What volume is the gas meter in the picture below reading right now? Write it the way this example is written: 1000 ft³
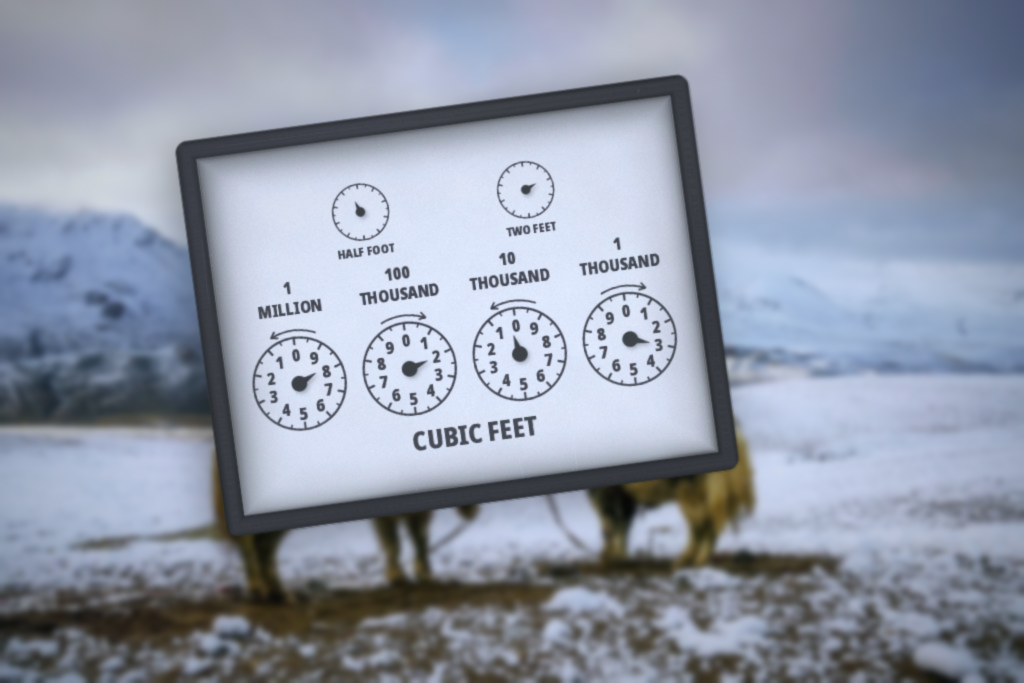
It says 820300 ft³
